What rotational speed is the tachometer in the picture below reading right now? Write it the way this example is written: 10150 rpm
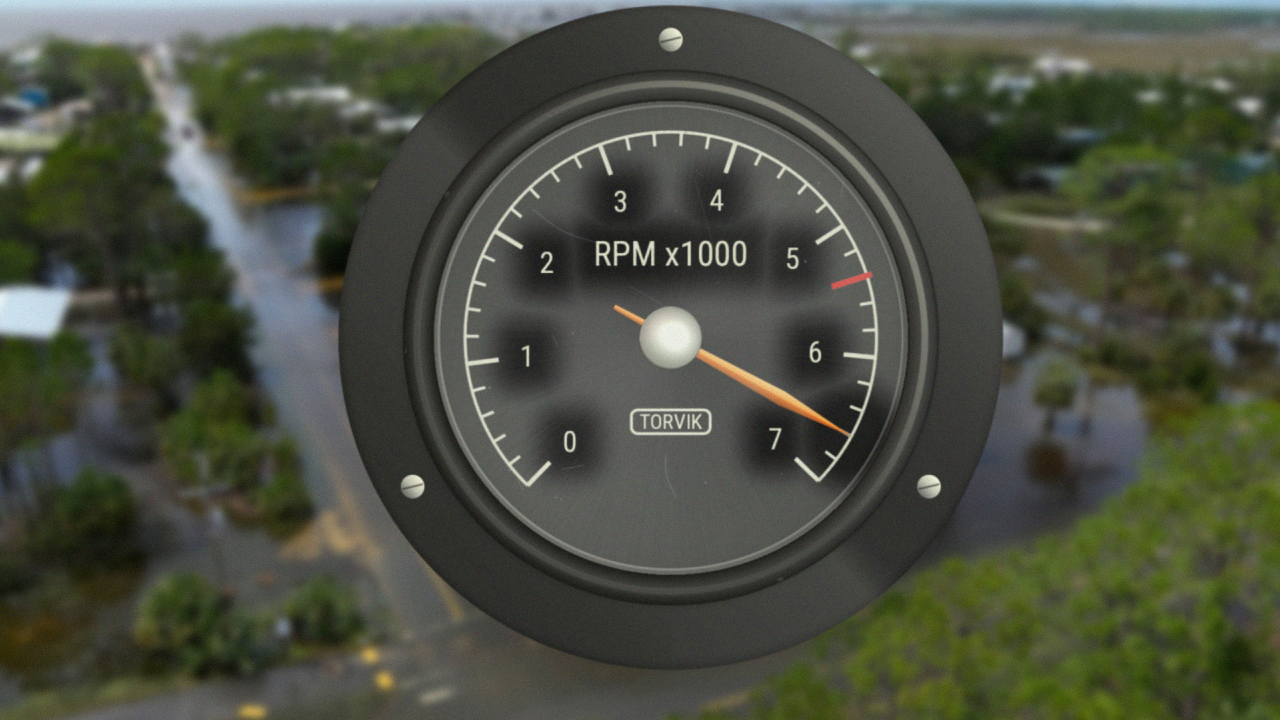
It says 6600 rpm
